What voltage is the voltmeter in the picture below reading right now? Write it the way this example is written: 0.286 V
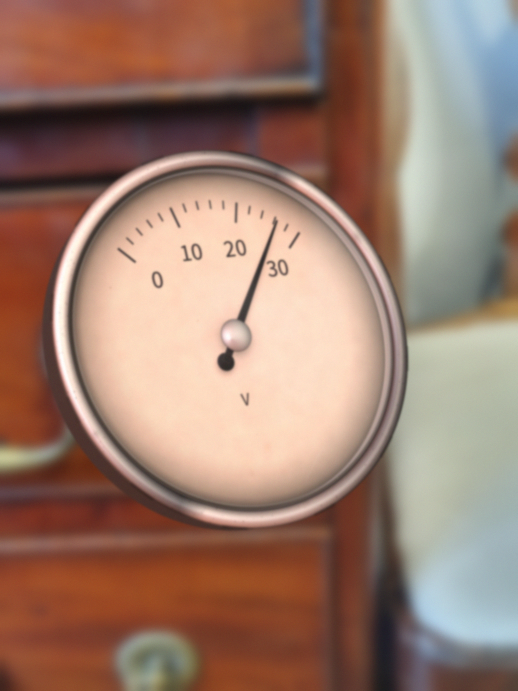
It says 26 V
